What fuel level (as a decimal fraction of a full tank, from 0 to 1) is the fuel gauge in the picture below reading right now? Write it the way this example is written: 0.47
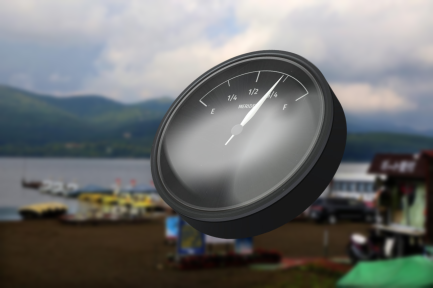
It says 0.75
